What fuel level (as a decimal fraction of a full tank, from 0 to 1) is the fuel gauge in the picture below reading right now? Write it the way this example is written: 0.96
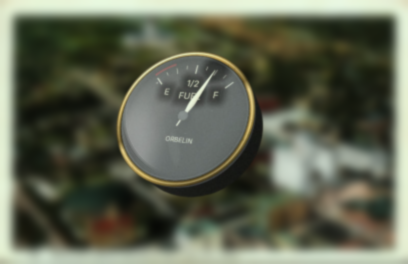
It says 0.75
